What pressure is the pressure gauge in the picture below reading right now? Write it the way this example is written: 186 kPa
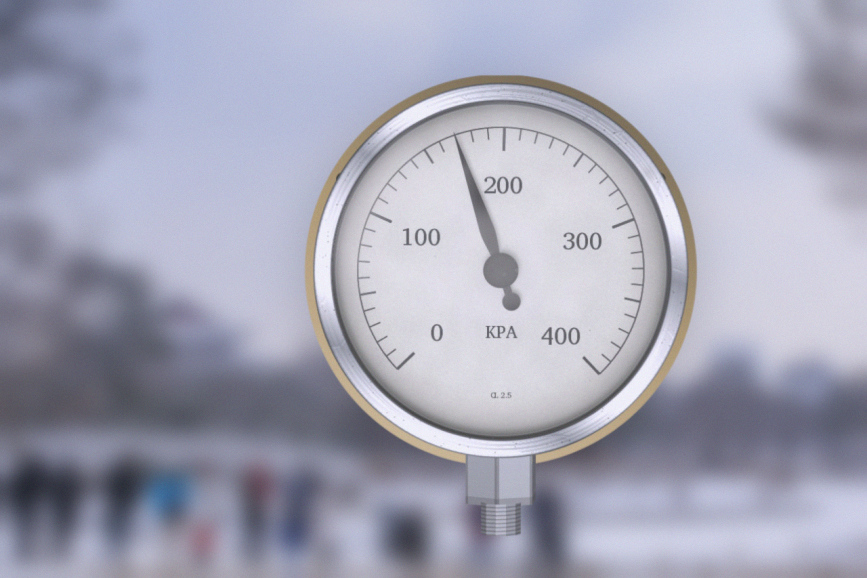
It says 170 kPa
